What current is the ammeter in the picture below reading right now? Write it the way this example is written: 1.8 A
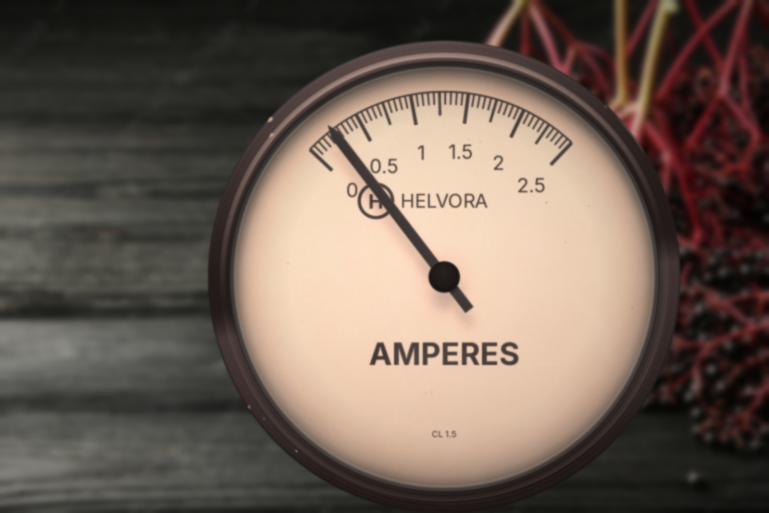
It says 0.25 A
